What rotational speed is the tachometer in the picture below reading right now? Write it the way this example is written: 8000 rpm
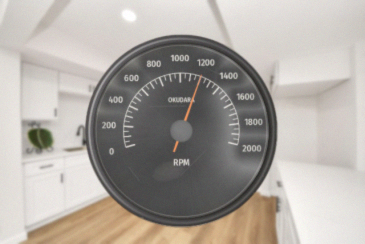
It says 1200 rpm
